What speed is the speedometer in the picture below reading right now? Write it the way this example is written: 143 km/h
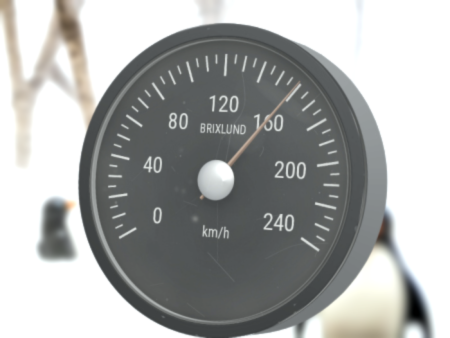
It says 160 km/h
